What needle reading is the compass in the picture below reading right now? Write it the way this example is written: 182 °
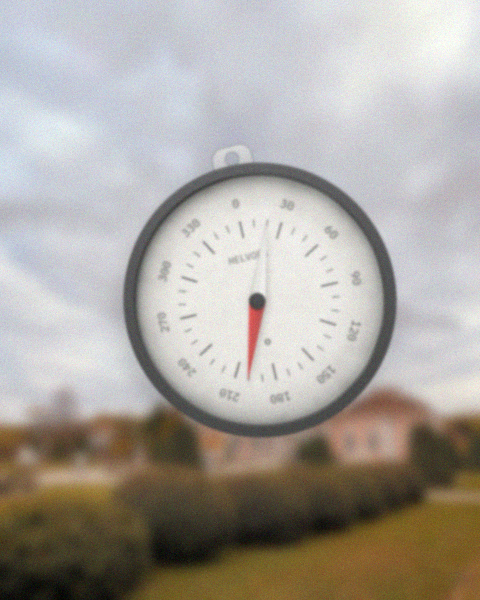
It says 200 °
